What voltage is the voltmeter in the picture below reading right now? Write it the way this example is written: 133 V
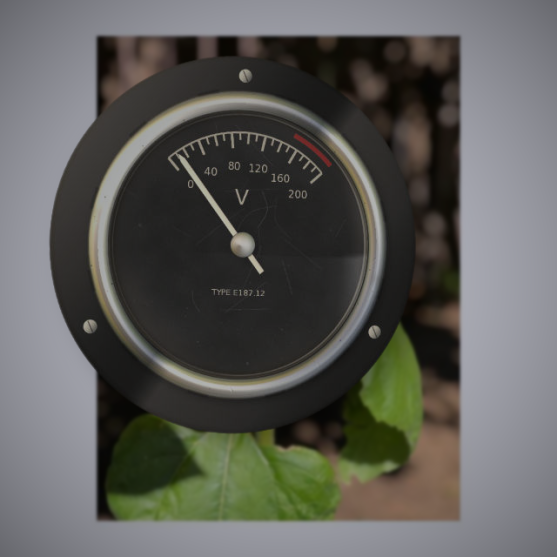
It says 10 V
